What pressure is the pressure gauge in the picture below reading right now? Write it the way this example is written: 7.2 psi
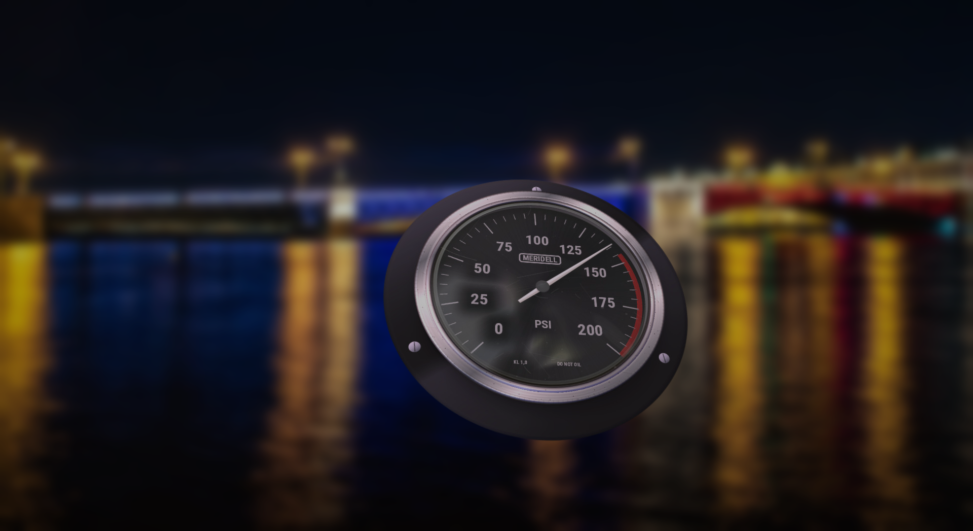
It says 140 psi
